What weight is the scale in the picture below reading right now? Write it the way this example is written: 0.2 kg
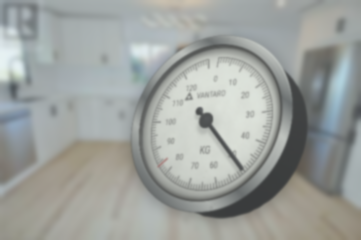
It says 50 kg
